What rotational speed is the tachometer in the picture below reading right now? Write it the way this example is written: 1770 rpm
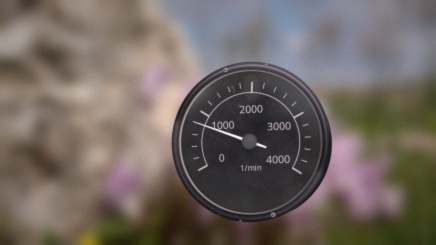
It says 800 rpm
